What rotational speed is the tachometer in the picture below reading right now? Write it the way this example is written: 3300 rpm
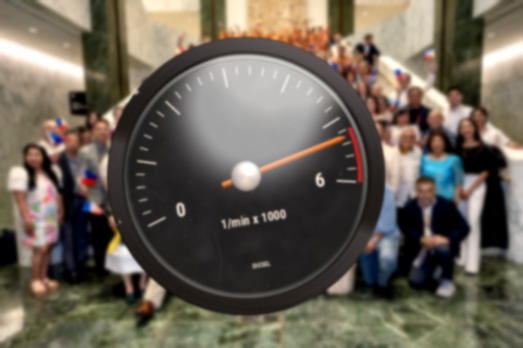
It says 5300 rpm
